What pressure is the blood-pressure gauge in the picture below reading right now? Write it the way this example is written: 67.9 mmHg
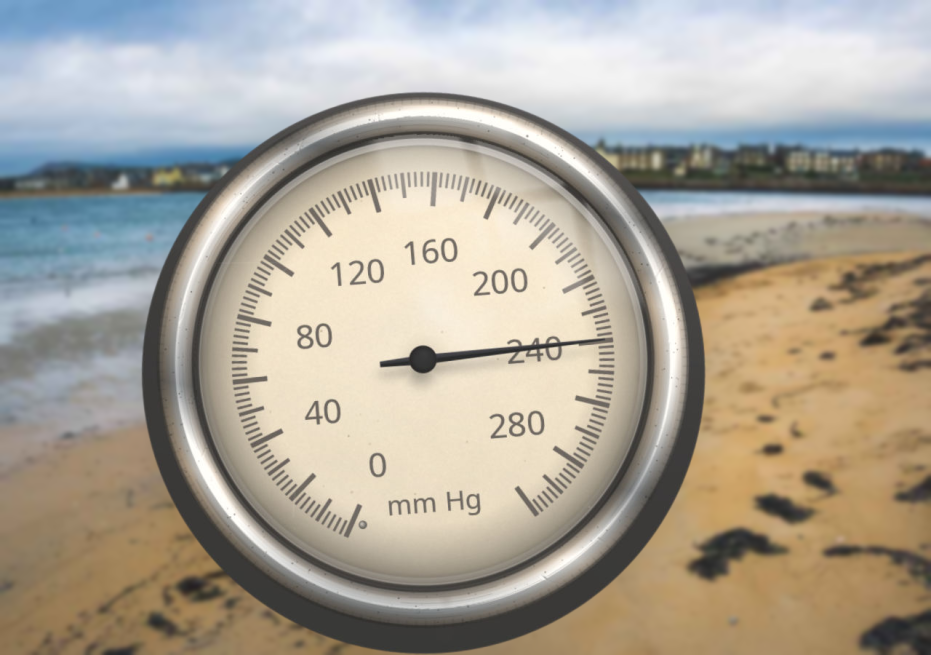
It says 240 mmHg
